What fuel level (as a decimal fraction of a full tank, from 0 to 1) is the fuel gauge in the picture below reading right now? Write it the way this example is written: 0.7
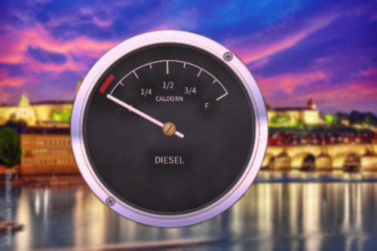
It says 0
